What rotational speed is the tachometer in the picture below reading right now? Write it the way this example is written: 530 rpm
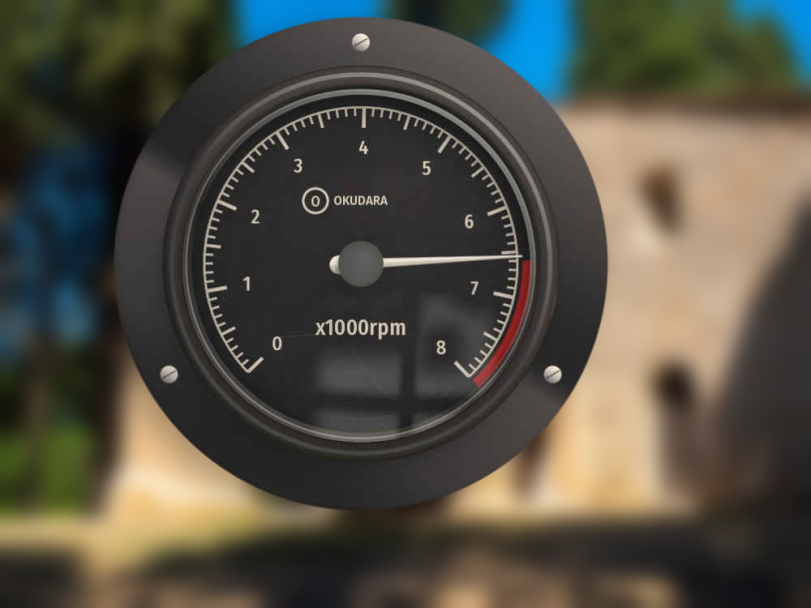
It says 6550 rpm
